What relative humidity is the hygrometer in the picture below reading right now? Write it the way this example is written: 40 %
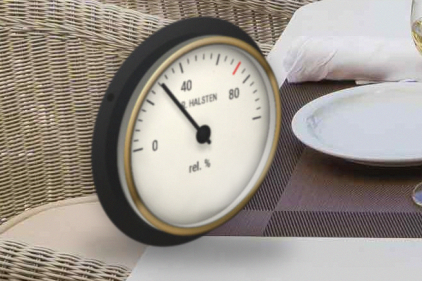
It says 28 %
